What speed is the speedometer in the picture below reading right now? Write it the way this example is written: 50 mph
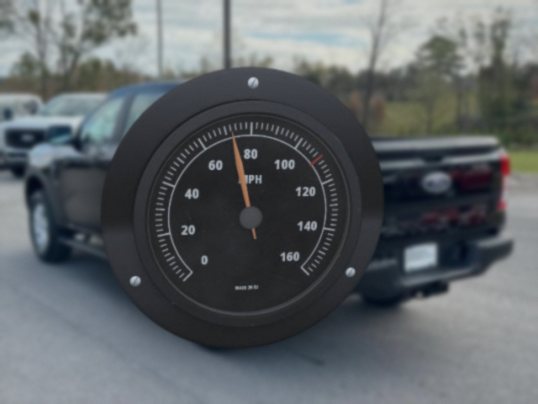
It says 72 mph
